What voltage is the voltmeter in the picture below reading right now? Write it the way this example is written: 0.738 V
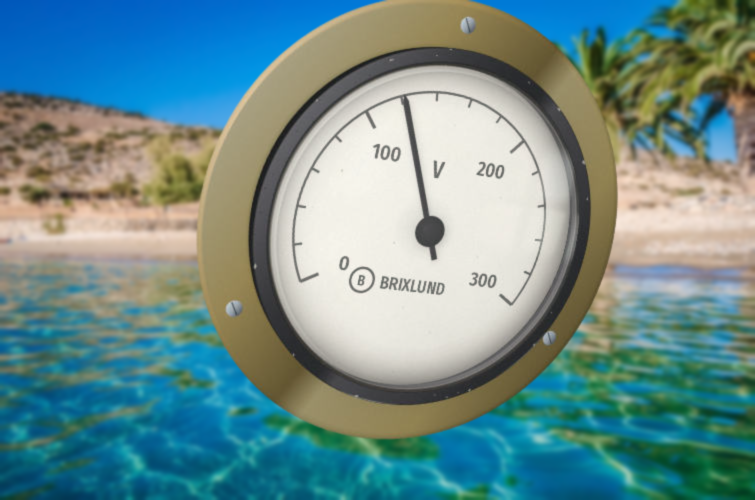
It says 120 V
